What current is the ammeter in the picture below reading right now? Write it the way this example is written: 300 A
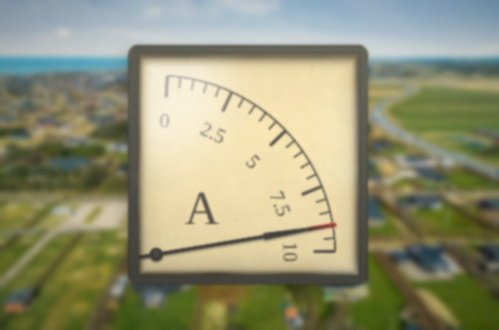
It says 9 A
